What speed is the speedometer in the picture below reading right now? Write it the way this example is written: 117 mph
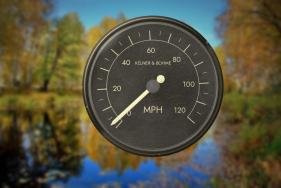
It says 2.5 mph
